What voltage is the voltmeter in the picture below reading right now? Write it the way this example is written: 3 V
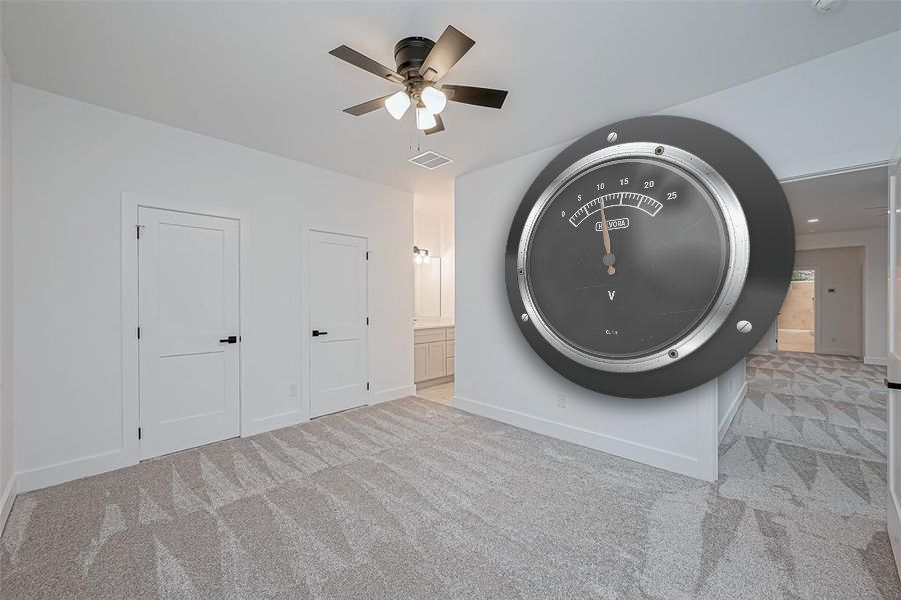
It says 10 V
